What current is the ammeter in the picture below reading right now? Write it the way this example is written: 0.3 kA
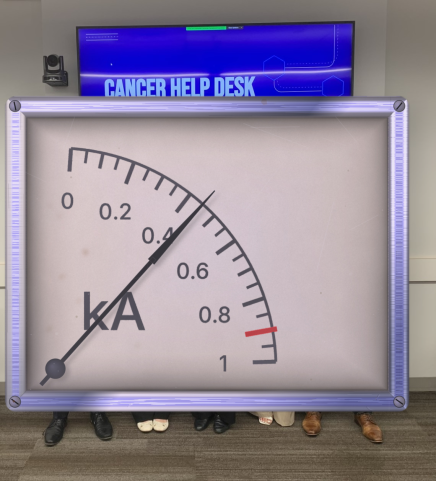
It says 0.45 kA
